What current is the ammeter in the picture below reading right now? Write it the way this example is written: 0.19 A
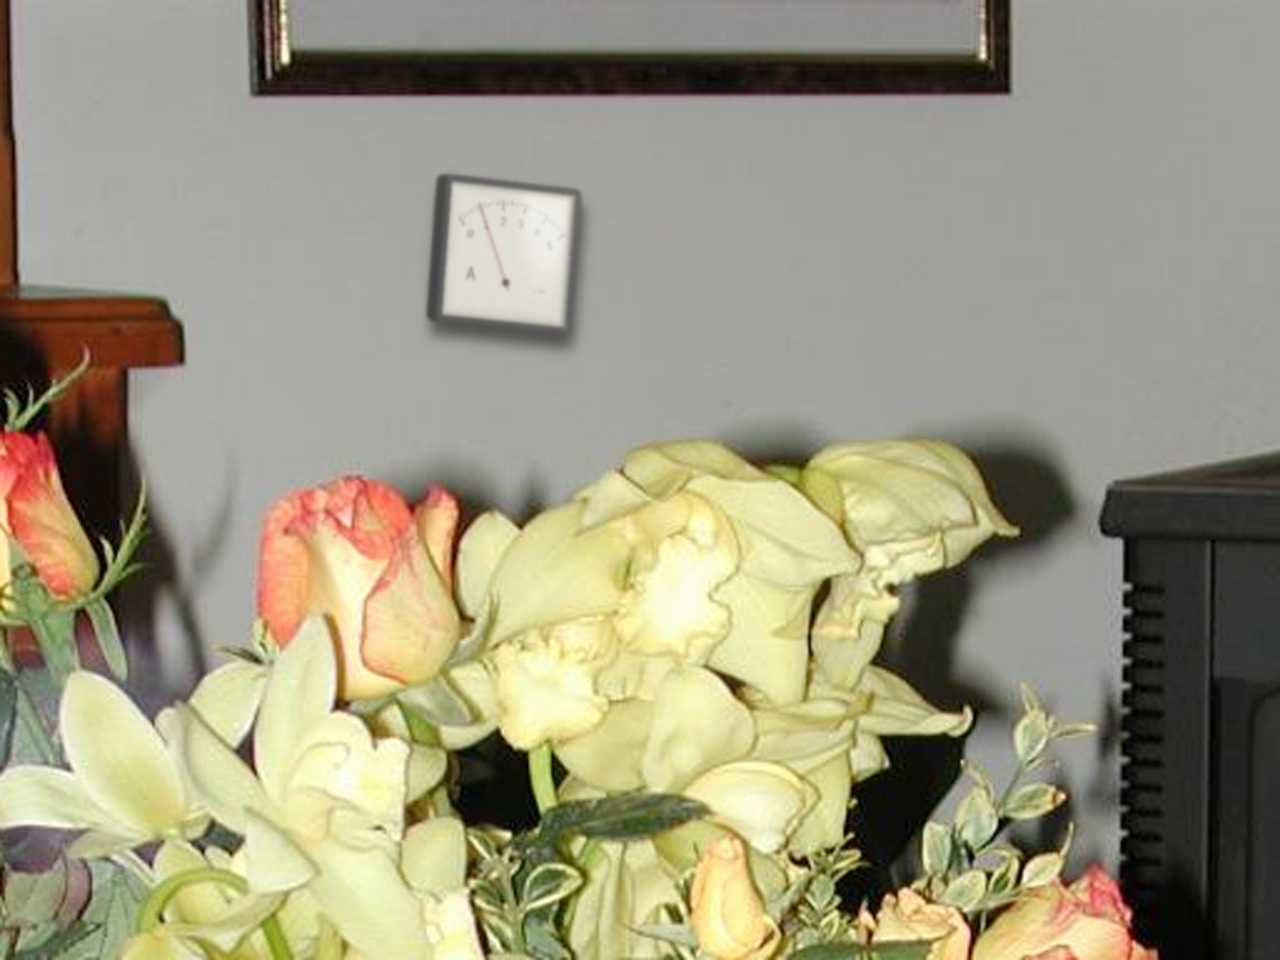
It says 1 A
